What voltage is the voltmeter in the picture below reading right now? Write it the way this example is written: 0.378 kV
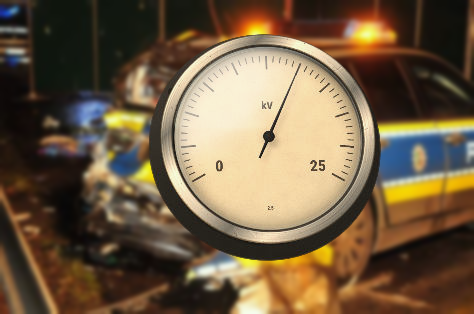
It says 15 kV
